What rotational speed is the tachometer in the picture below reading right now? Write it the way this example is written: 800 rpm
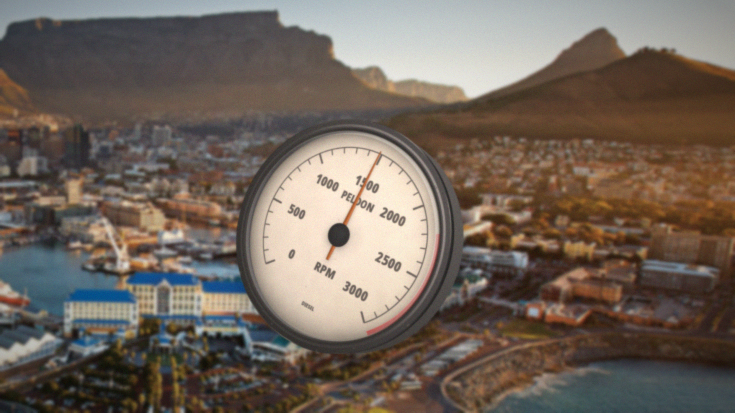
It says 1500 rpm
